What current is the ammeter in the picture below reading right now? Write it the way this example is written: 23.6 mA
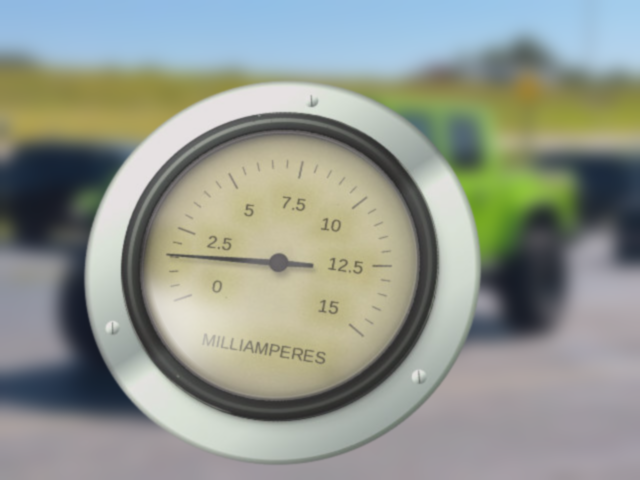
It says 1.5 mA
